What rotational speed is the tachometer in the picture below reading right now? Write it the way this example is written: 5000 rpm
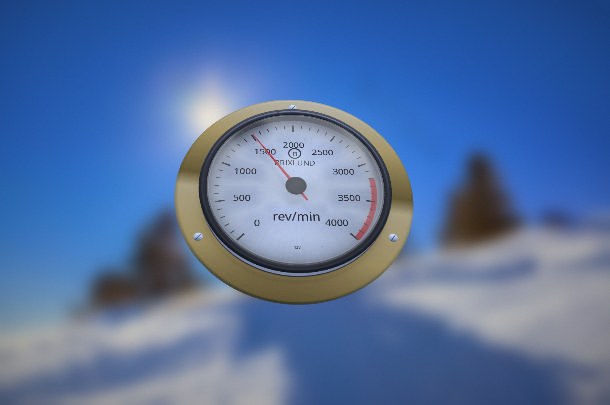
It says 1500 rpm
